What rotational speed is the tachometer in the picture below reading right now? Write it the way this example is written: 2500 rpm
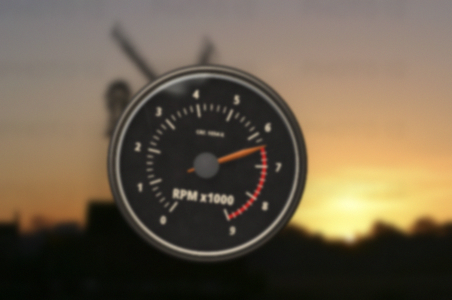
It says 6400 rpm
